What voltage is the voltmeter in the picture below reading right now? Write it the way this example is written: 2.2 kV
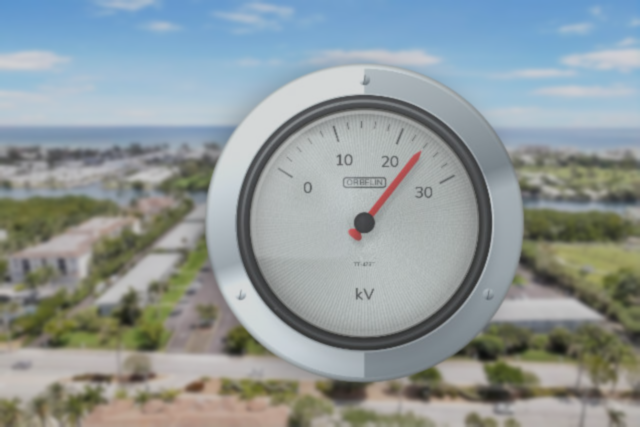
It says 24 kV
